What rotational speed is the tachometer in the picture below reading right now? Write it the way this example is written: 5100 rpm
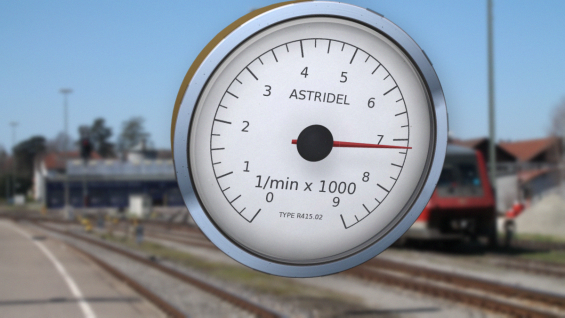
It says 7125 rpm
